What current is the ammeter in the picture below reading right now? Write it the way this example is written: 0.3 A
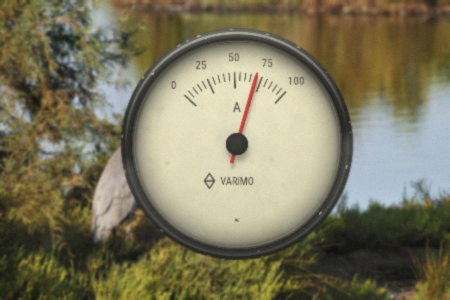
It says 70 A
